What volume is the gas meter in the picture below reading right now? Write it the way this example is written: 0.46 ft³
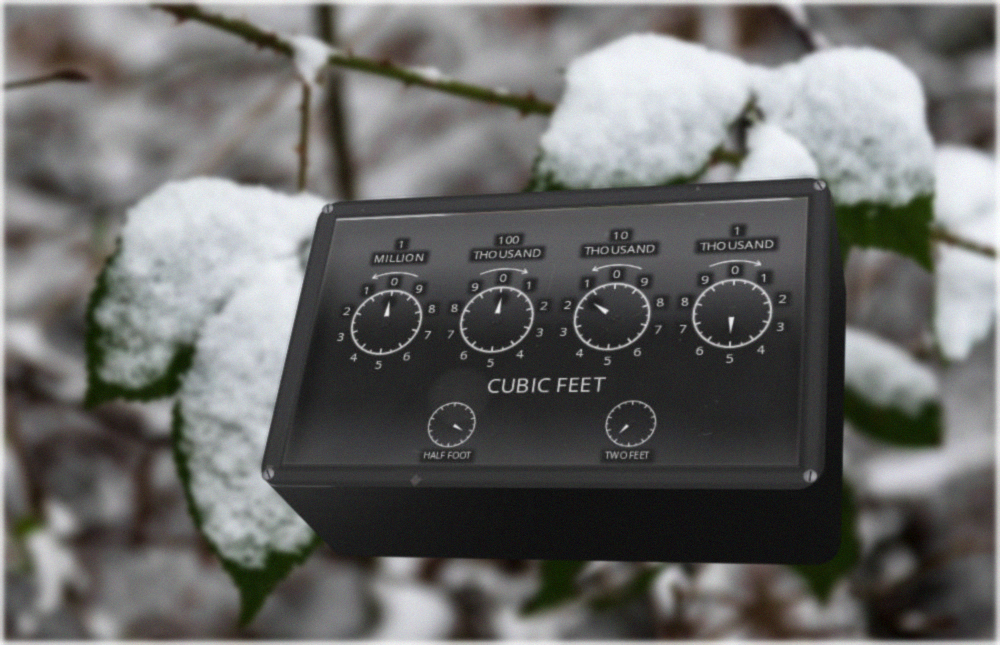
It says 1500 ft³
